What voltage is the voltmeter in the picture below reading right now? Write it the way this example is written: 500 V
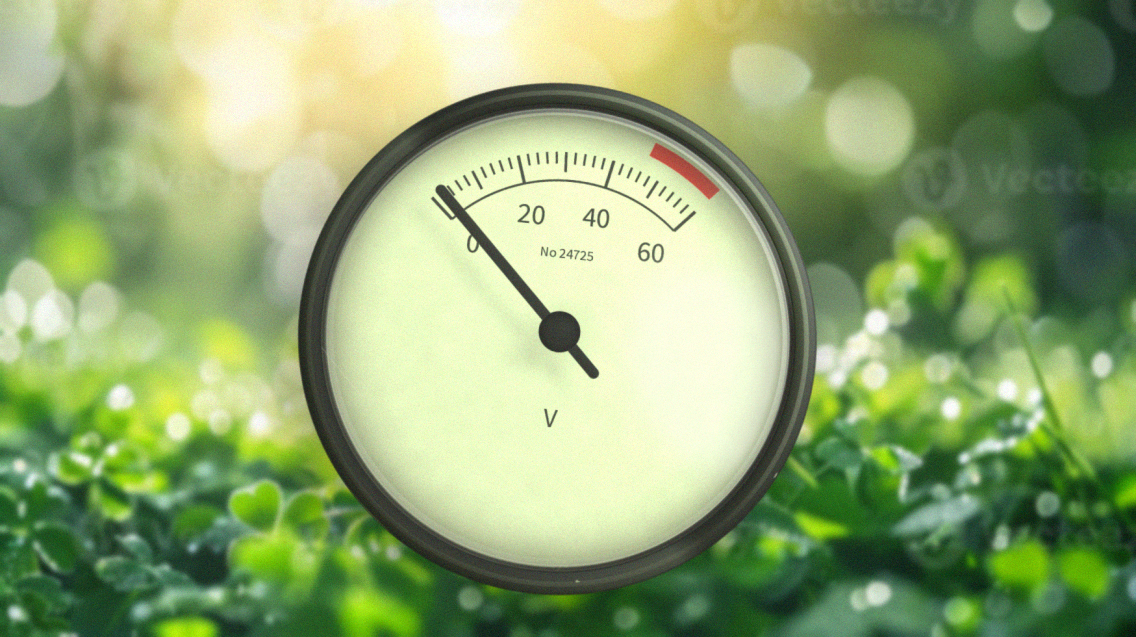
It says 2 V
